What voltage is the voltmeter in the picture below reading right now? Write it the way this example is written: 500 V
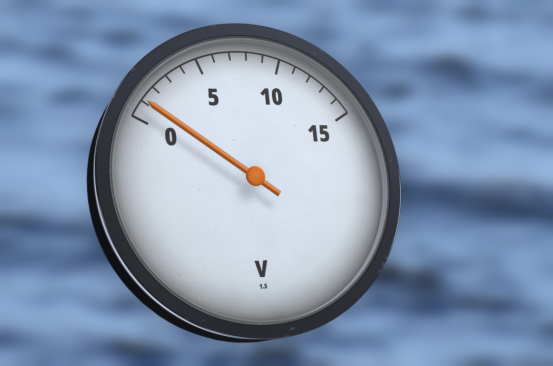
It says 1 V
